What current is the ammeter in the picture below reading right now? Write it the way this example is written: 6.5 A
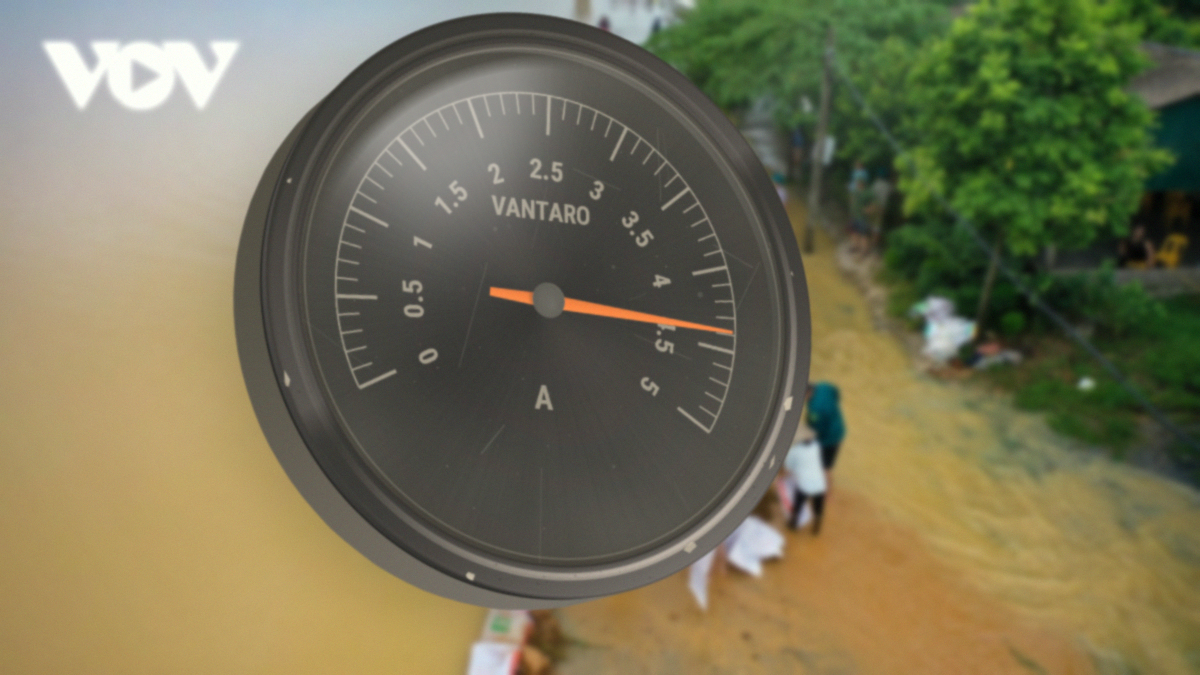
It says 4.4 A
